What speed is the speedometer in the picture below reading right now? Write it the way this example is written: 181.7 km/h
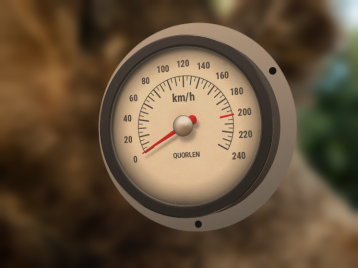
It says 0 km/h
